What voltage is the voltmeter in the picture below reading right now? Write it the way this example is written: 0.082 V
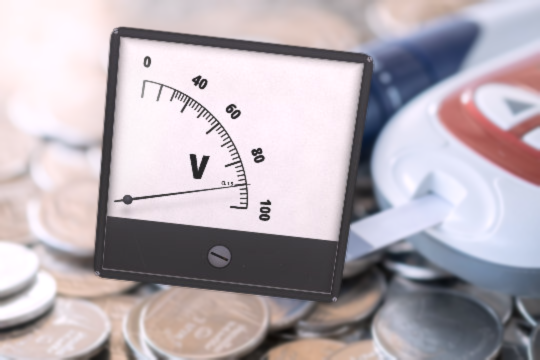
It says 90 V
